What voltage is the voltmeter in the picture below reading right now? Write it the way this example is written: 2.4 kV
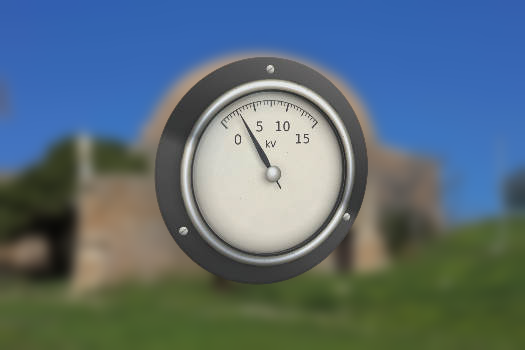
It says 2.5 kV
